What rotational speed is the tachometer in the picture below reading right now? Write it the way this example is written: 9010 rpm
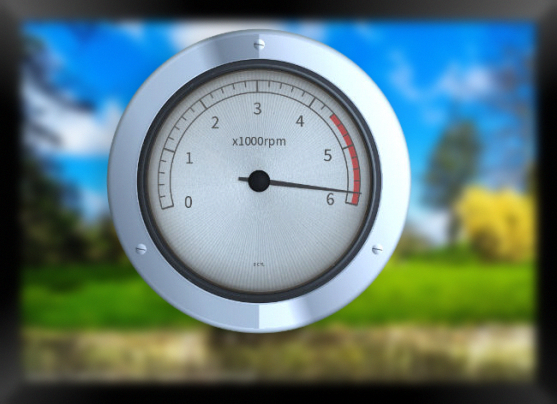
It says 5800 rpm
